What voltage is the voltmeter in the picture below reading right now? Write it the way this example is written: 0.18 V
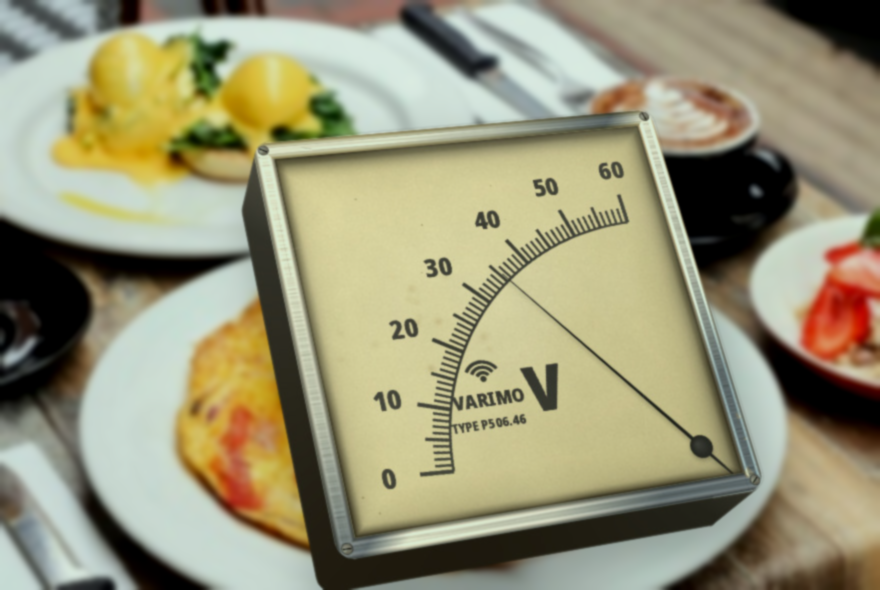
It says 35 V
